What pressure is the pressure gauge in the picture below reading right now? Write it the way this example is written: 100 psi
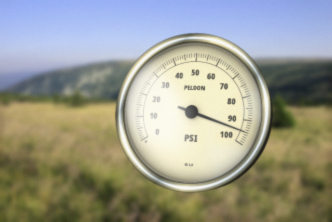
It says 95 psi
